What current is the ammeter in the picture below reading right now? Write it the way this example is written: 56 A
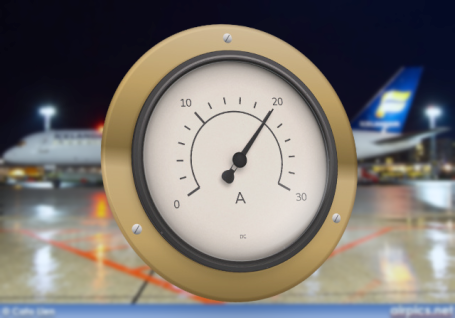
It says 20 A
